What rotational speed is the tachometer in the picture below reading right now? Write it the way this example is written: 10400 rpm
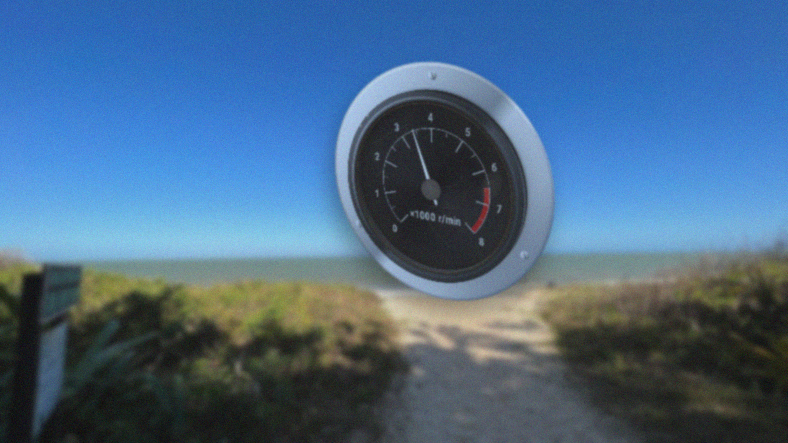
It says 3500 rpm
